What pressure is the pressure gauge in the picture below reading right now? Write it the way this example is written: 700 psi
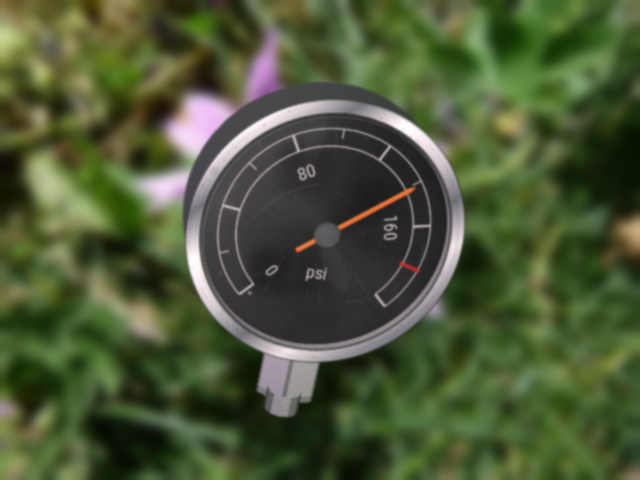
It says 140 psi
